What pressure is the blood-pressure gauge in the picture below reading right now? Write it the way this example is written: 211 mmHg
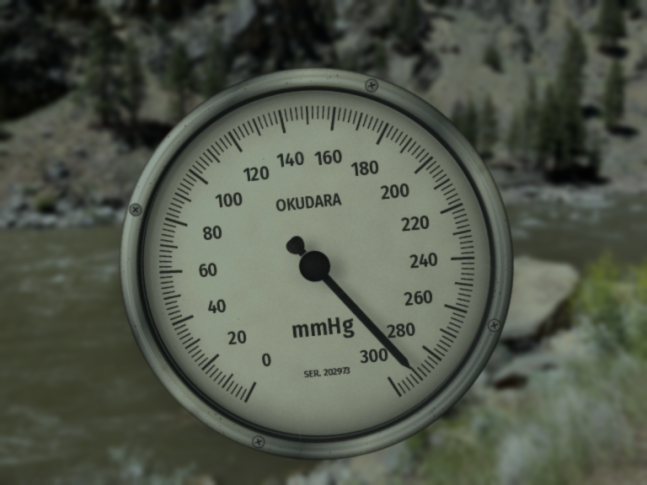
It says 290 mmHg
